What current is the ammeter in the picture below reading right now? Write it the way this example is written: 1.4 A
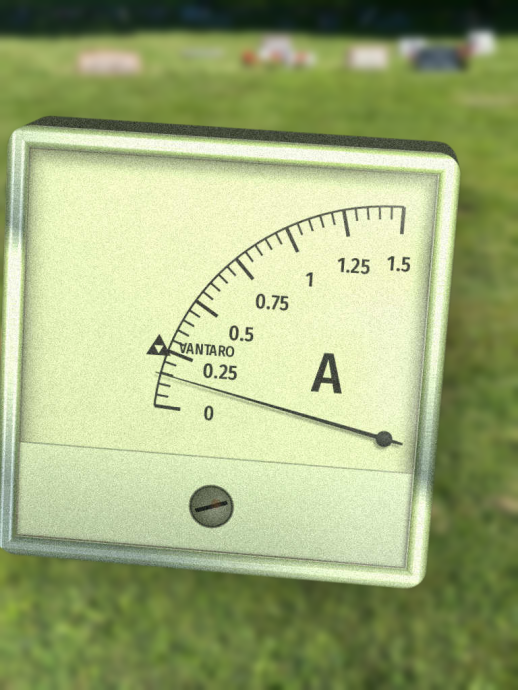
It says 0.15 A
